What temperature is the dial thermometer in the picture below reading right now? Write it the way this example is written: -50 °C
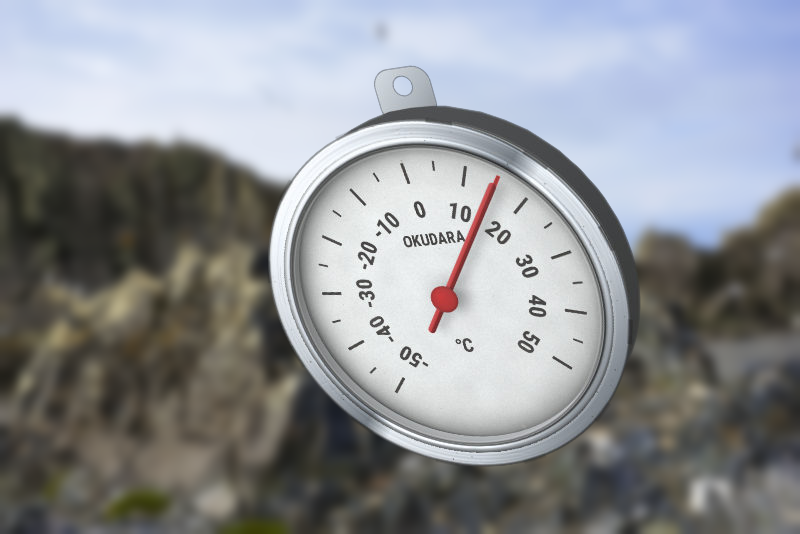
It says 15 °C
